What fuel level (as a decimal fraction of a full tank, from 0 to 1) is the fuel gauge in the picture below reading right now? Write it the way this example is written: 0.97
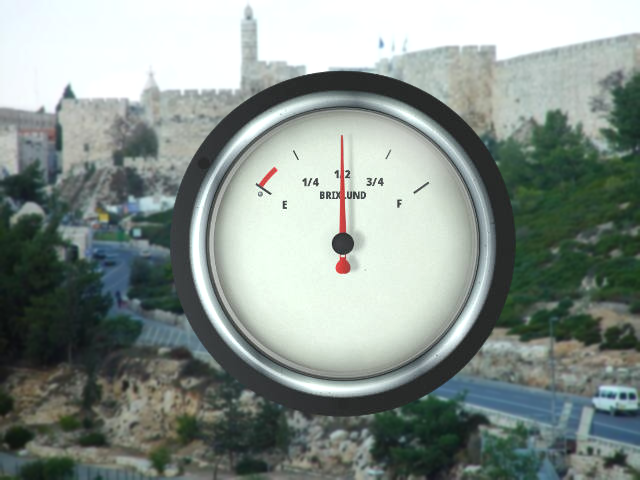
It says 0.5
